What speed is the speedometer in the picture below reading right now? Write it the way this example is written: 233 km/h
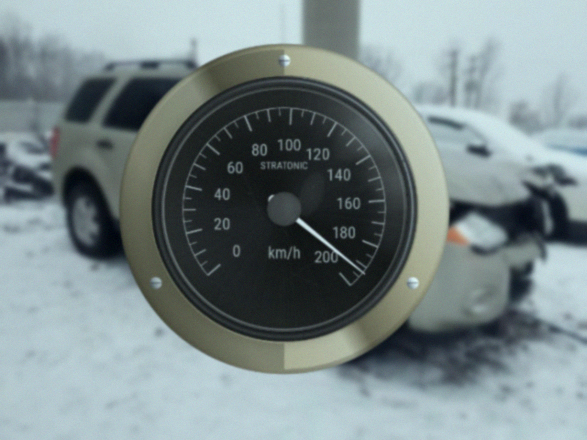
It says 192.5 km/h
